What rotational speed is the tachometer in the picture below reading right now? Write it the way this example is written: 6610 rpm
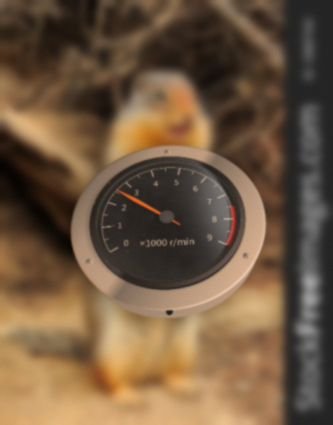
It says 2500 rpm
